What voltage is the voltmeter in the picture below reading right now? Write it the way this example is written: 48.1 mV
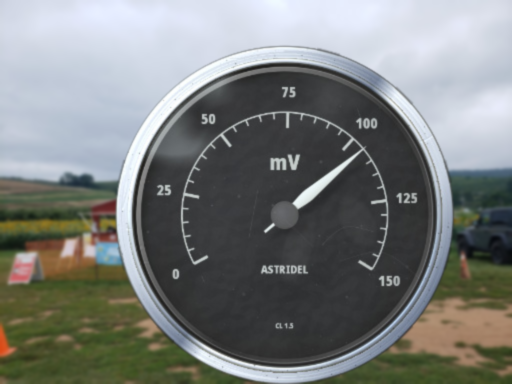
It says 105 mV
